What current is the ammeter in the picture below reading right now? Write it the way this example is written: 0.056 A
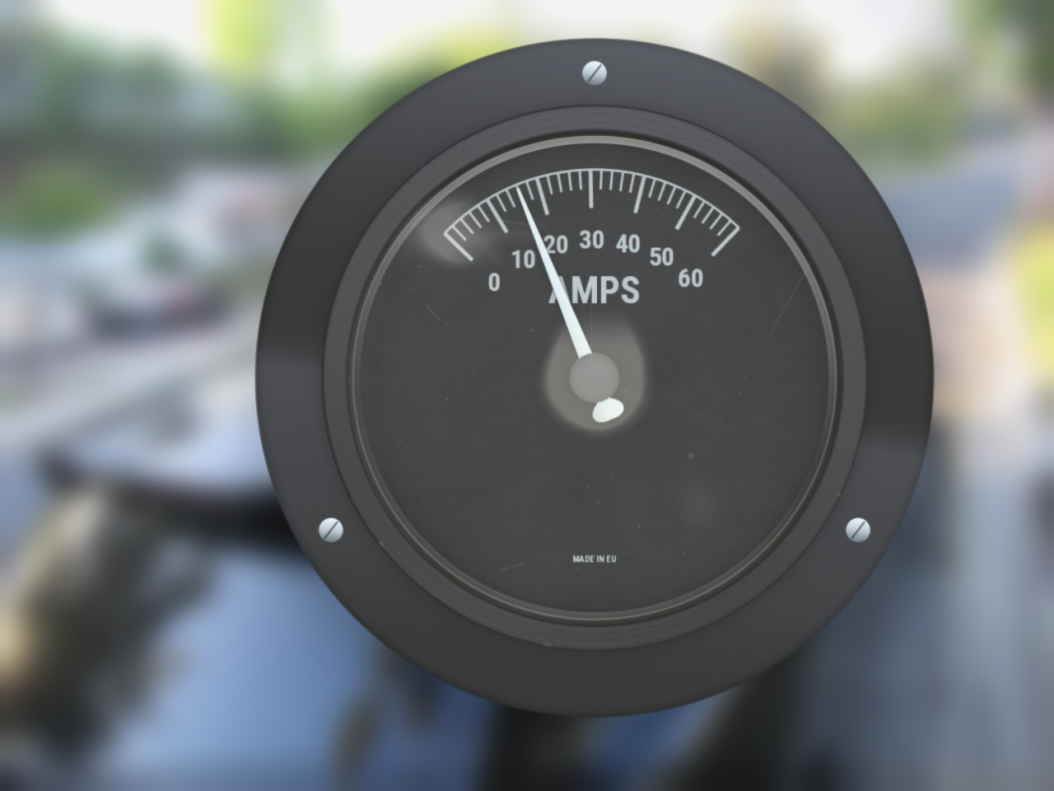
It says 16 A
